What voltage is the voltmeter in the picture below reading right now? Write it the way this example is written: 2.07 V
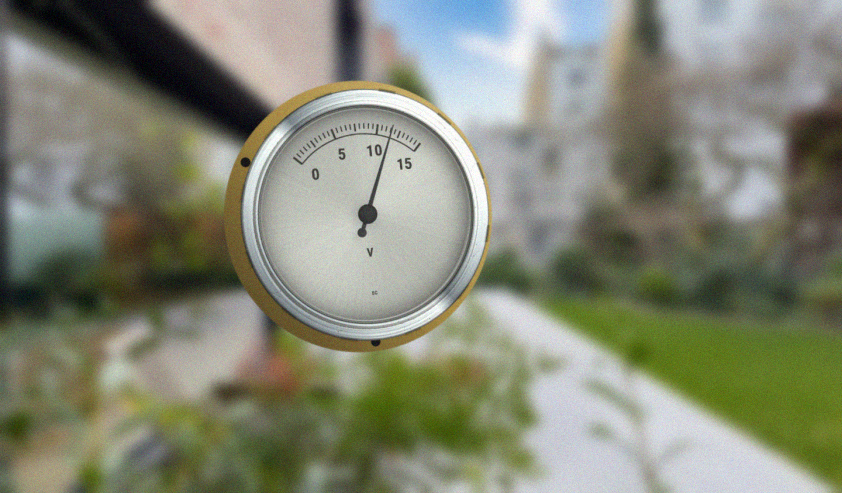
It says 11.5 V
